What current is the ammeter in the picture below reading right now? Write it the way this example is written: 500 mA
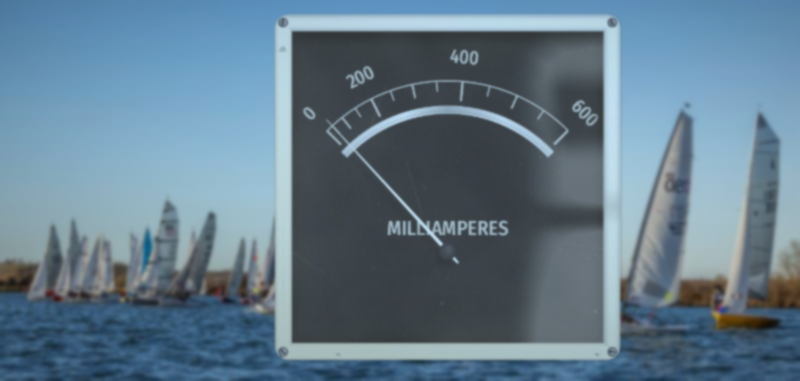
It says 50 mA
